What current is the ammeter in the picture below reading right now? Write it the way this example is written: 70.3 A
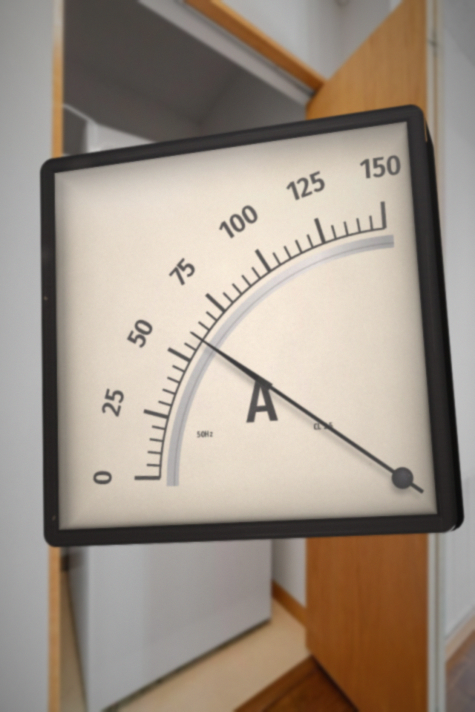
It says 60 A
